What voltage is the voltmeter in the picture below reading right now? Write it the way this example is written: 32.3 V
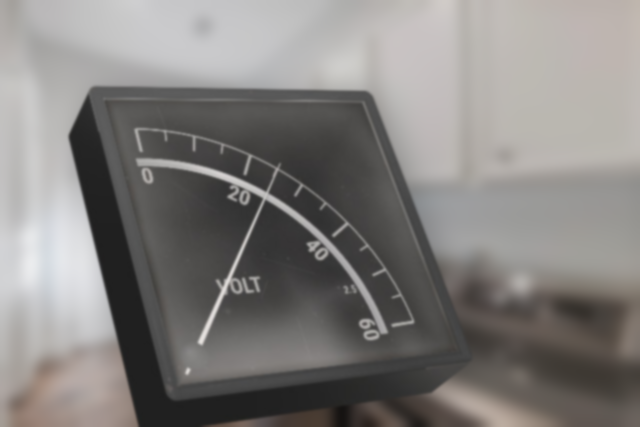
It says 25 V
